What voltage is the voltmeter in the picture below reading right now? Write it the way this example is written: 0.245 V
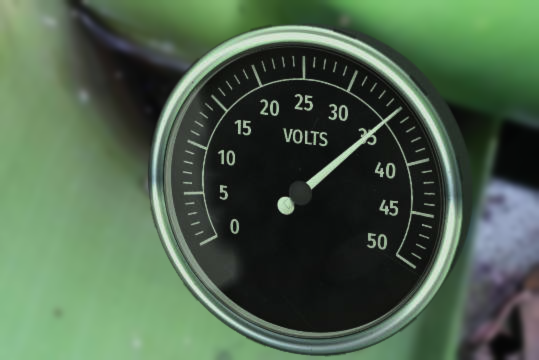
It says 35 V
